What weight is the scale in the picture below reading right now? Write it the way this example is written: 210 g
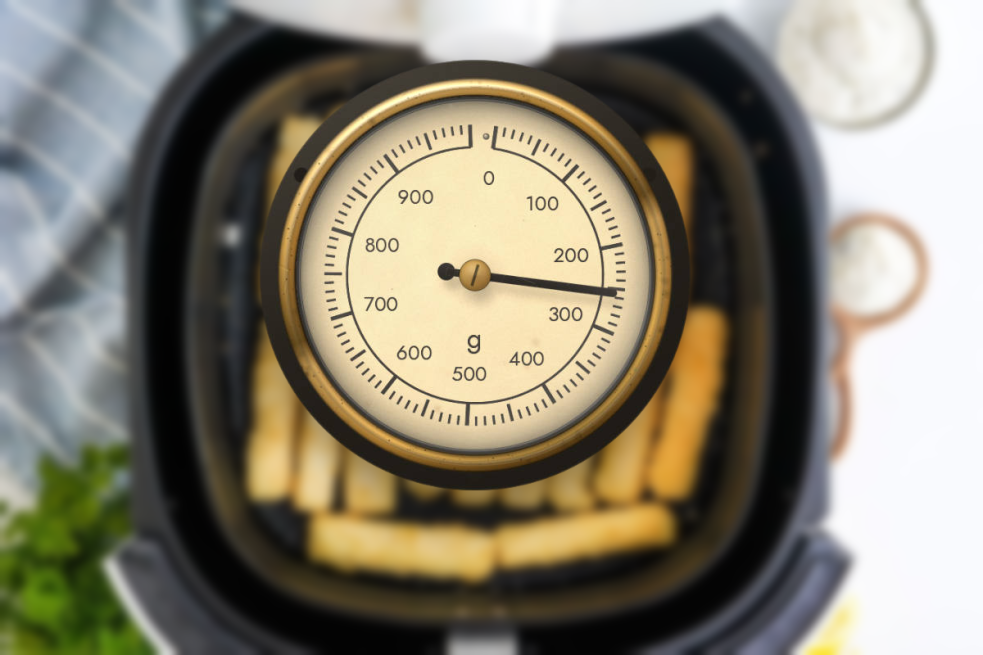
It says 255 g
